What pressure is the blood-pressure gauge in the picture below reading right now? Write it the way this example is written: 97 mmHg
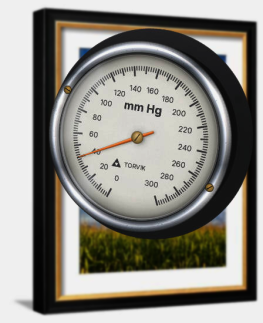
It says 40 mmHg
